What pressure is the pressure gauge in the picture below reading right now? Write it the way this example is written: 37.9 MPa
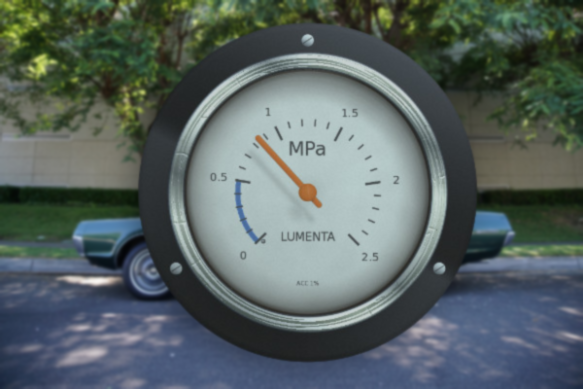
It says 0.85 MPa
